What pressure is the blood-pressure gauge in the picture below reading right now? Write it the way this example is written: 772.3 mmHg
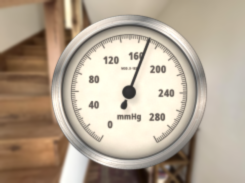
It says 170 mmHg
